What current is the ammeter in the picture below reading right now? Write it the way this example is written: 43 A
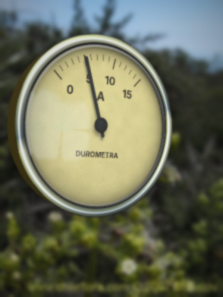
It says 5 A
